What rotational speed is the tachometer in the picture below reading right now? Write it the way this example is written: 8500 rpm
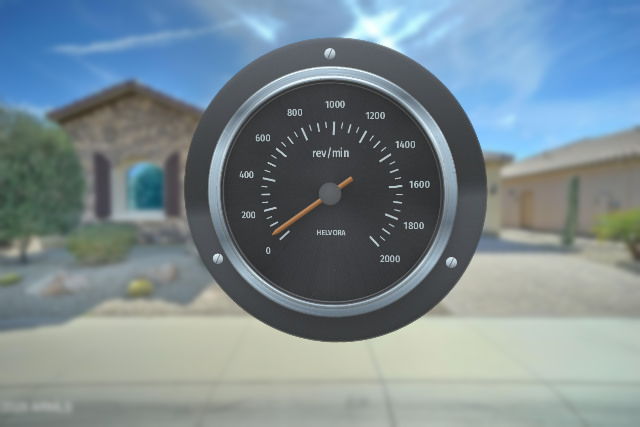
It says 50 rpm
